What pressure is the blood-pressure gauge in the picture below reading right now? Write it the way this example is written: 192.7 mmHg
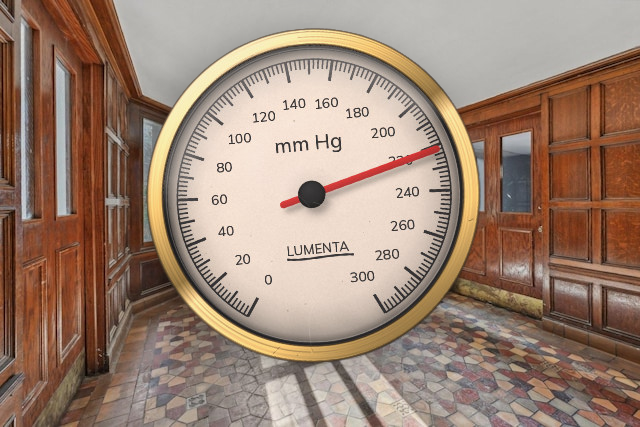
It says 222 mmHg
